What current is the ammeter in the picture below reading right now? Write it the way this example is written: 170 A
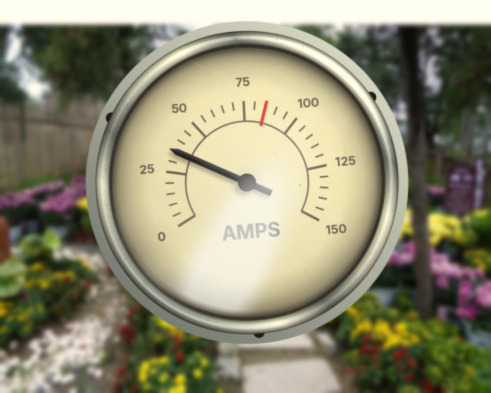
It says 35 A
